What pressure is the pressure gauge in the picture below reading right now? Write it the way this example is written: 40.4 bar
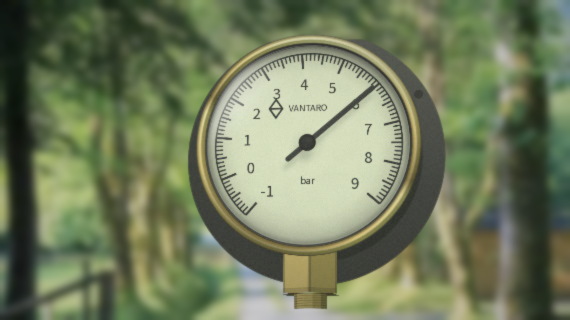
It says 6 bar
